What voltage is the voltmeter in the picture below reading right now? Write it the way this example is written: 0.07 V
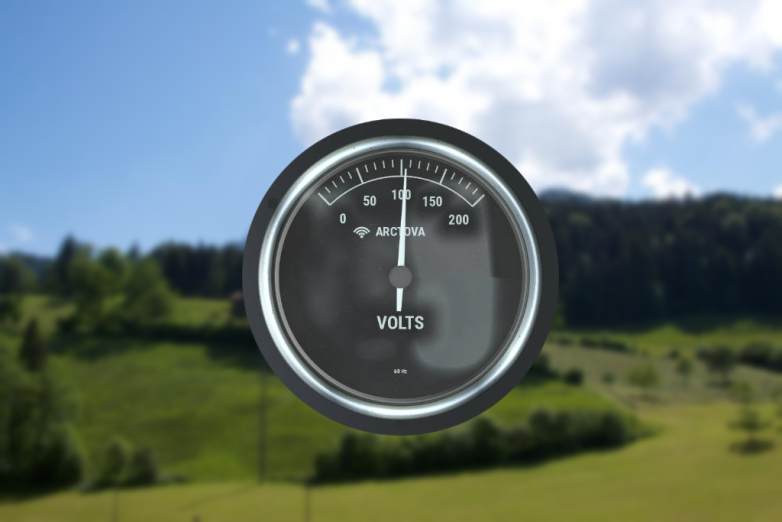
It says 105 V
